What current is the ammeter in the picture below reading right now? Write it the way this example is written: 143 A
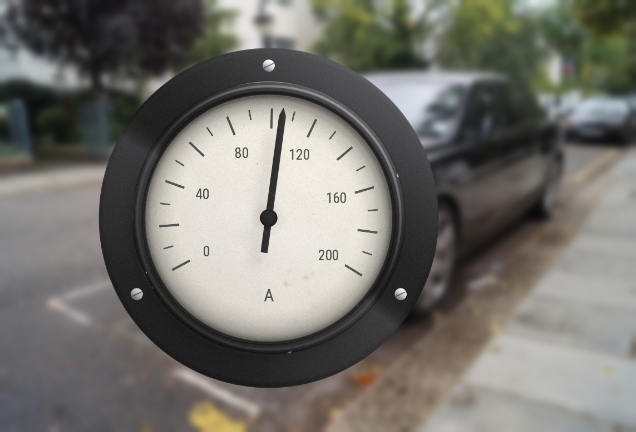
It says 105 A
